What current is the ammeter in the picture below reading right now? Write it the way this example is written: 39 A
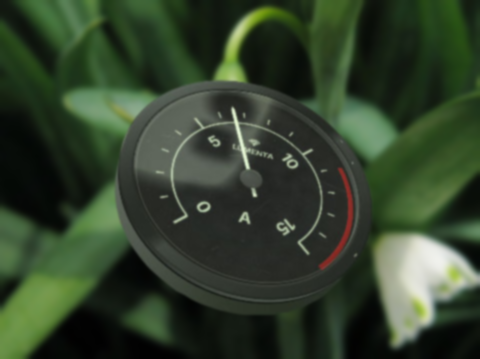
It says 6.5 A
